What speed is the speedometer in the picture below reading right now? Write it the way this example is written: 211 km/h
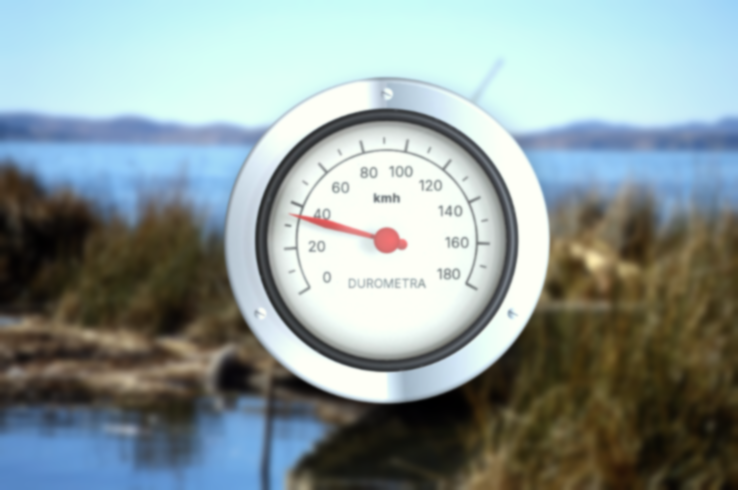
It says 35 km/h
